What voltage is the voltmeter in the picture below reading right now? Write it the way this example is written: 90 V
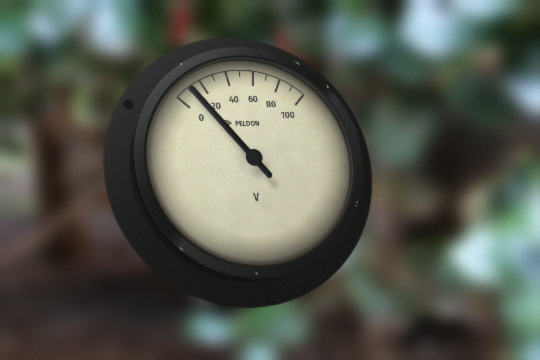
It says 10 V
